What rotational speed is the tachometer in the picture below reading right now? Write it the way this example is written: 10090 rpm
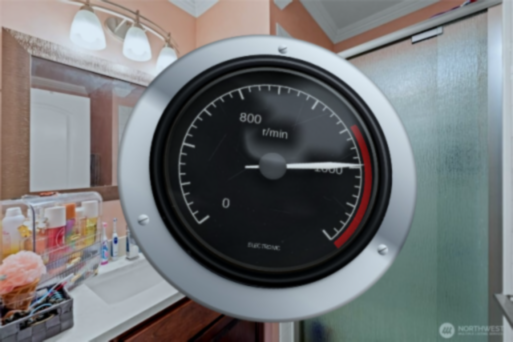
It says 1600 rpm
